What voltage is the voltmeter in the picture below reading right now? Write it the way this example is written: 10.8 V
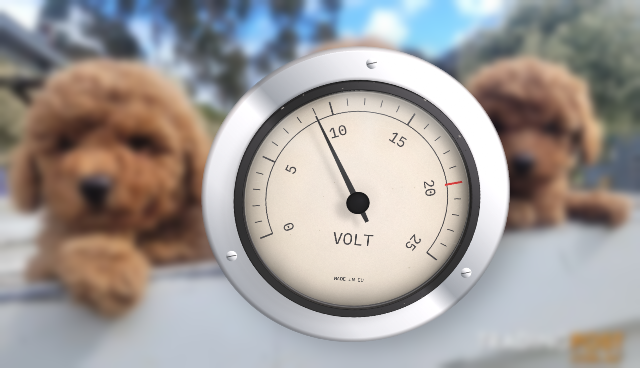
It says 9 V
